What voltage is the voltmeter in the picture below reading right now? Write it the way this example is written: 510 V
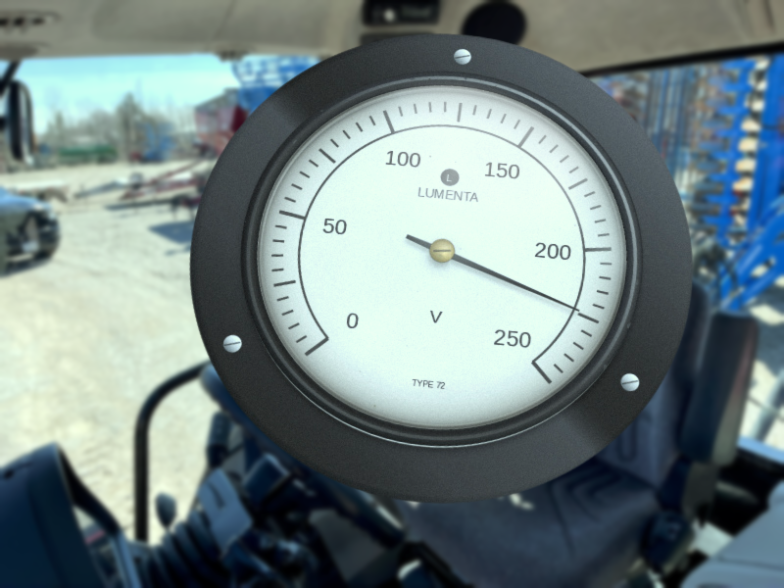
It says 225 V
